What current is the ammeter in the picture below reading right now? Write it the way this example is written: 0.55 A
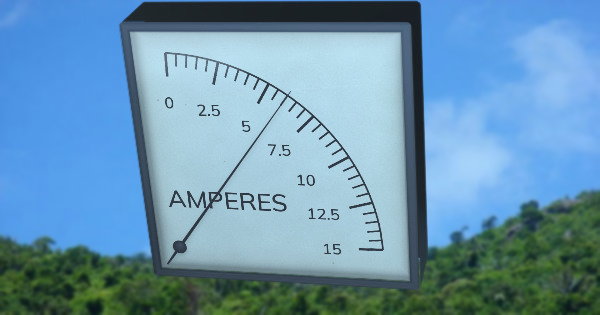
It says 6 A
